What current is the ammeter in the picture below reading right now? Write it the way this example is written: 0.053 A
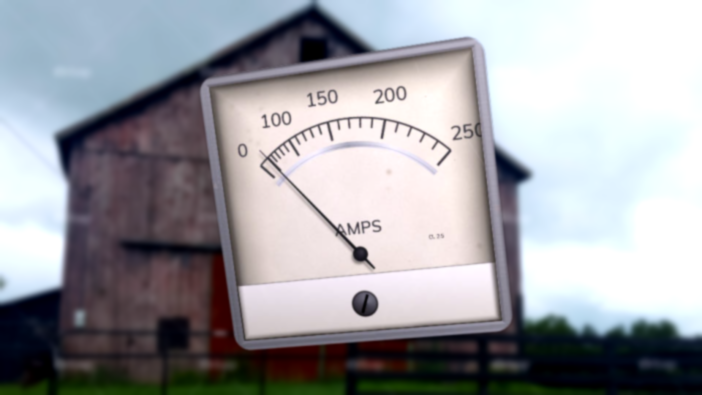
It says 50 A
